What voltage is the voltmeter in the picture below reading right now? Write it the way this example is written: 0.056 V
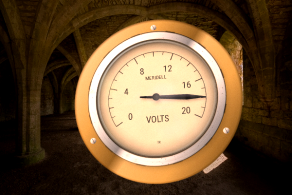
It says 18 V
